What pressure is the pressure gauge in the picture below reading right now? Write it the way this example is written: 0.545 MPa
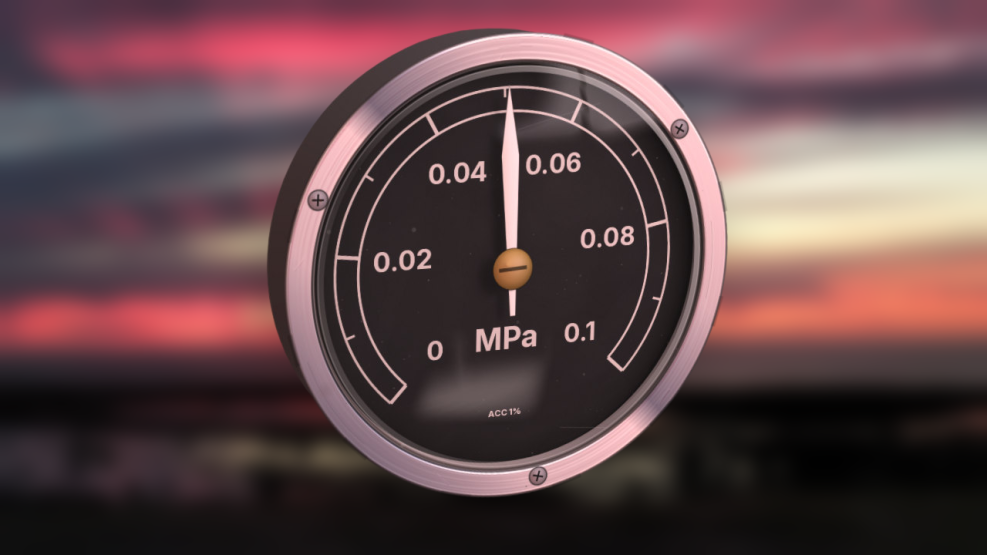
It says 0.05 MPa
